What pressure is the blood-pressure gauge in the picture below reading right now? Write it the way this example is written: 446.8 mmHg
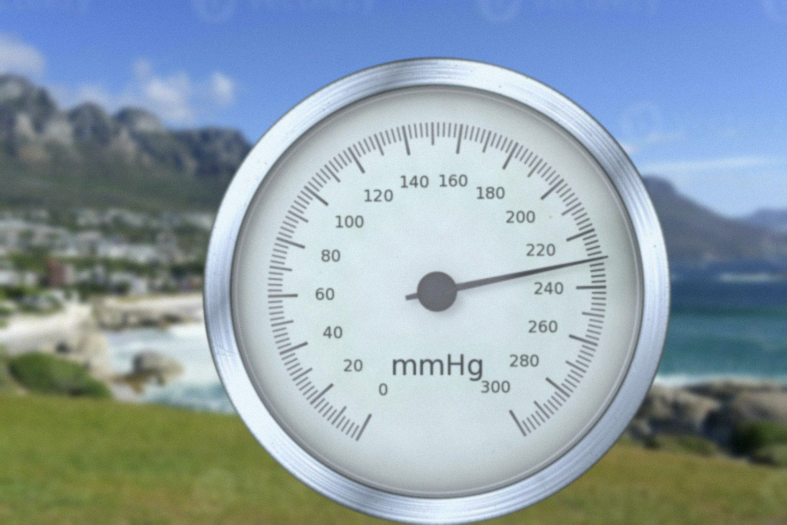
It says 230 mmHg
